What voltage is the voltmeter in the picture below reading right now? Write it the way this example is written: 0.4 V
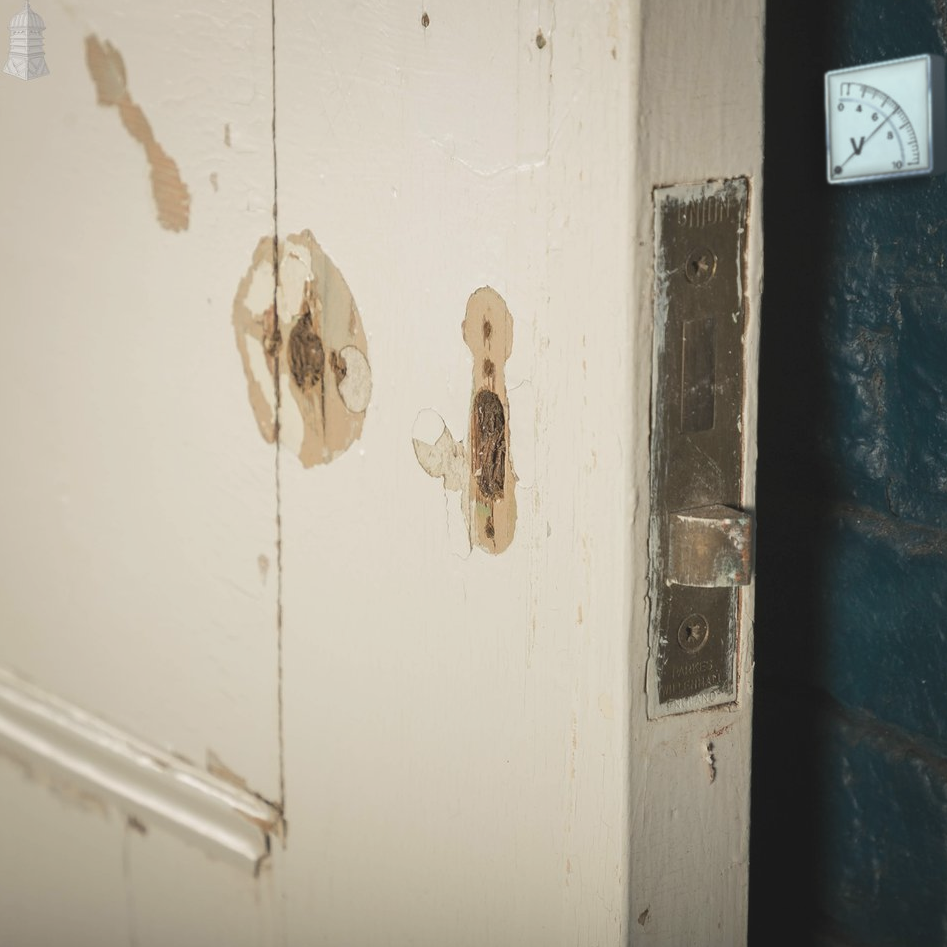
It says 7 V
